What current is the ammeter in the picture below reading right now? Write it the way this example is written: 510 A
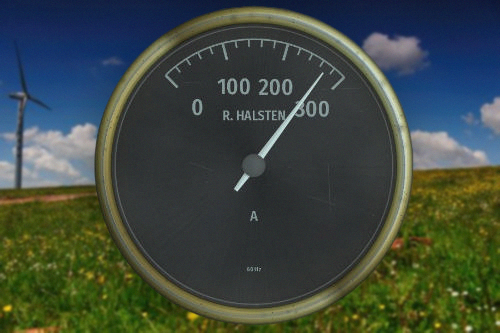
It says 270 A
